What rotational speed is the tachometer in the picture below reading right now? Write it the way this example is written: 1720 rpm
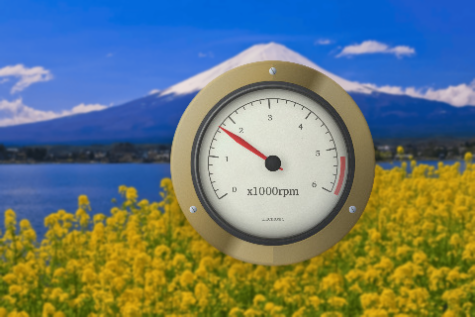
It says 1700 rpm
